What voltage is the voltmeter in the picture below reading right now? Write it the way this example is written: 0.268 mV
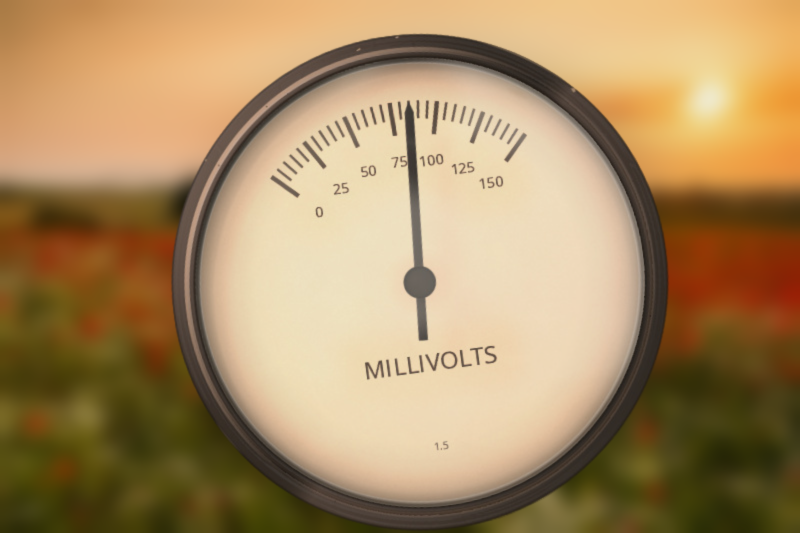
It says 85 mV
